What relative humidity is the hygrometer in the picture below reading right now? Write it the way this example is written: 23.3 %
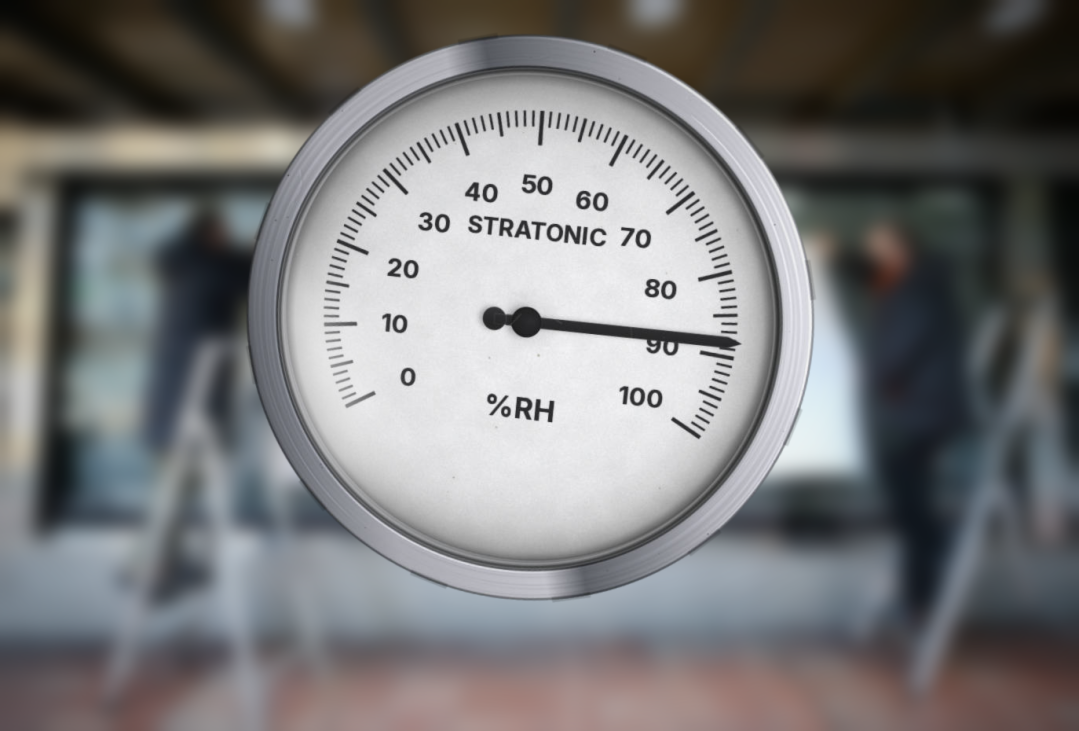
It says 88 %
